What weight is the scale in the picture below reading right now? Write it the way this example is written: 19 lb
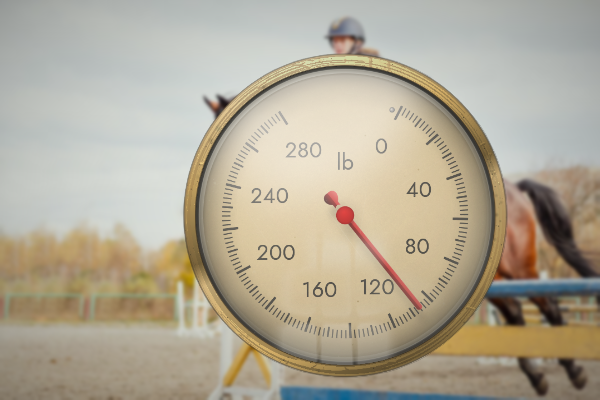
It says 106 lb
